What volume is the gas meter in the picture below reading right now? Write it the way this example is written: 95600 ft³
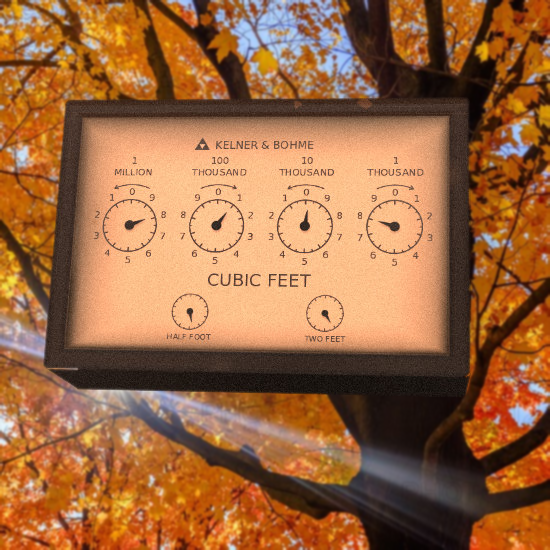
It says 809800 ft³
